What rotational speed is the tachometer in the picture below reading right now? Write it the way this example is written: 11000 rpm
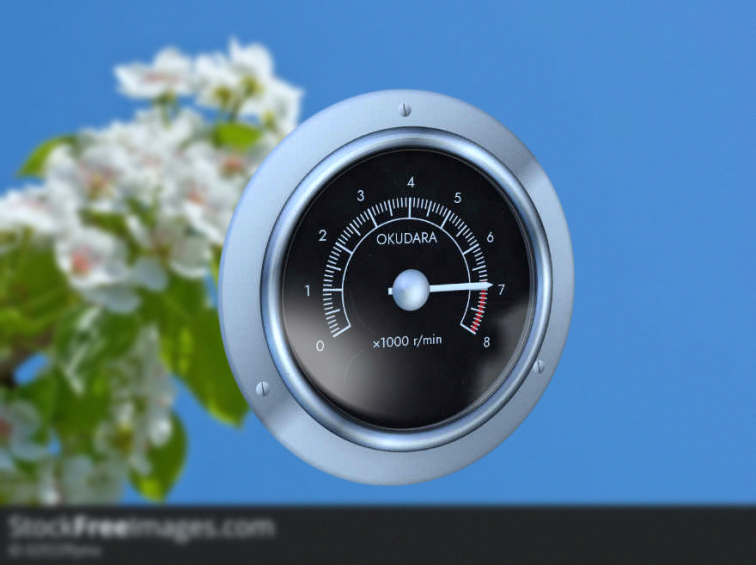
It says 6900 rpm
